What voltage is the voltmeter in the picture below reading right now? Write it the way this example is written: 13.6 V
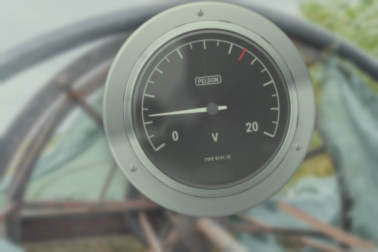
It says 2.5 V
